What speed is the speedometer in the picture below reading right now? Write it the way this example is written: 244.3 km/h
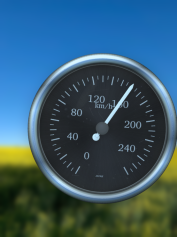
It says 160 km/h
